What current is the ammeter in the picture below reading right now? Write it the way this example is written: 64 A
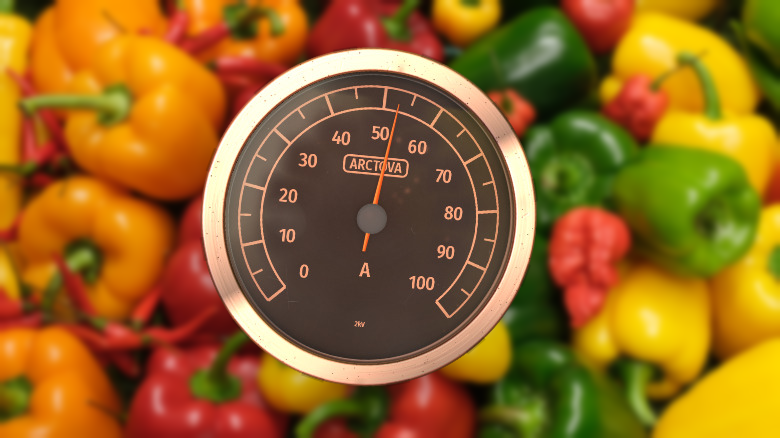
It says 52.5 A
